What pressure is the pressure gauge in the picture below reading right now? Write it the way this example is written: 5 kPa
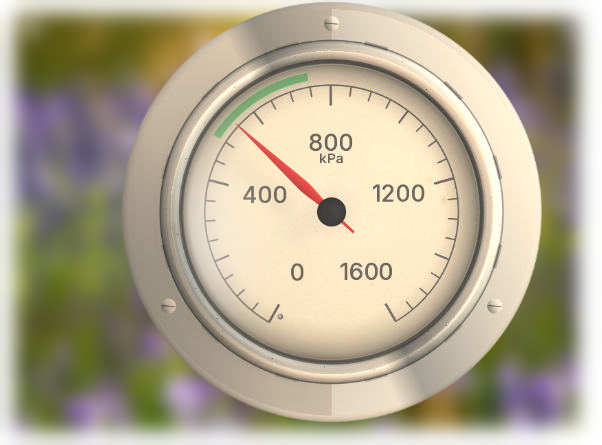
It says 550 kPa
